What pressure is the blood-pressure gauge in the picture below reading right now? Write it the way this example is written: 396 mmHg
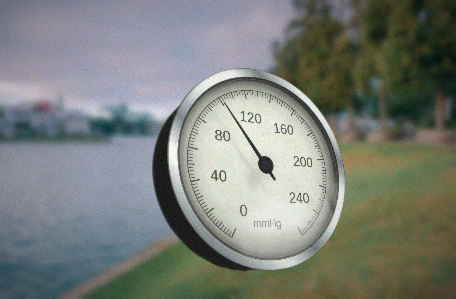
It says 100 mmHg
